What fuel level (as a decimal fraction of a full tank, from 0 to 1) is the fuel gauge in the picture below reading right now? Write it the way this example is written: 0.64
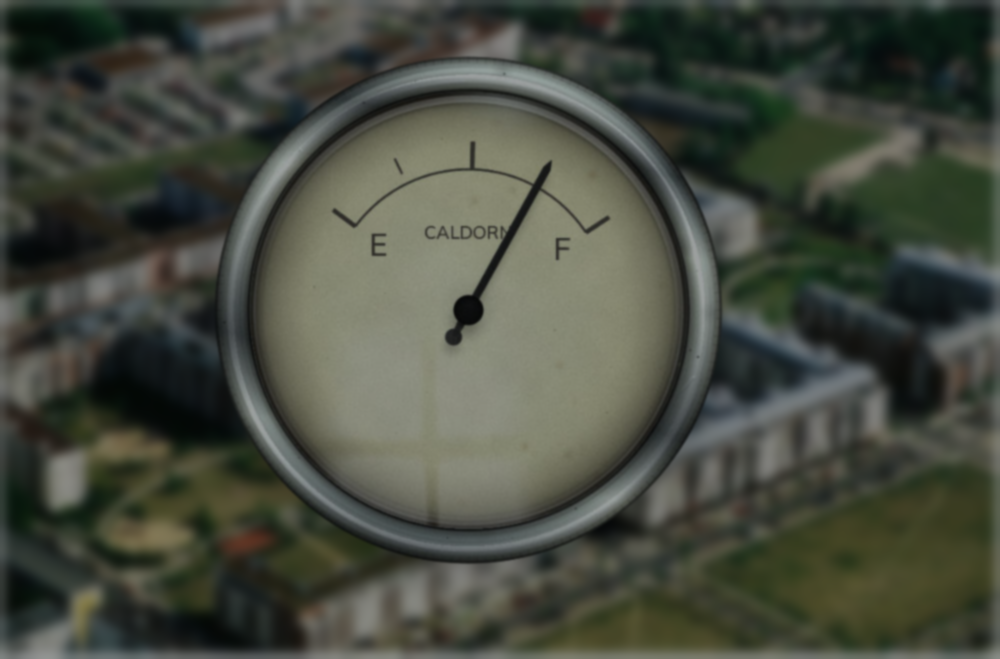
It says 0.75
